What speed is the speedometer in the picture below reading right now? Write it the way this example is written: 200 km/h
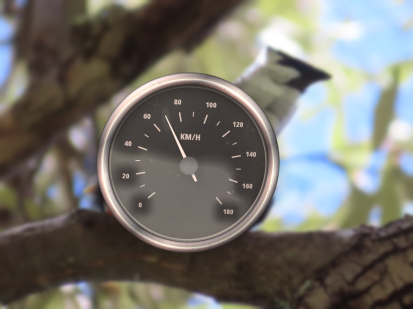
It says 70 km/h
